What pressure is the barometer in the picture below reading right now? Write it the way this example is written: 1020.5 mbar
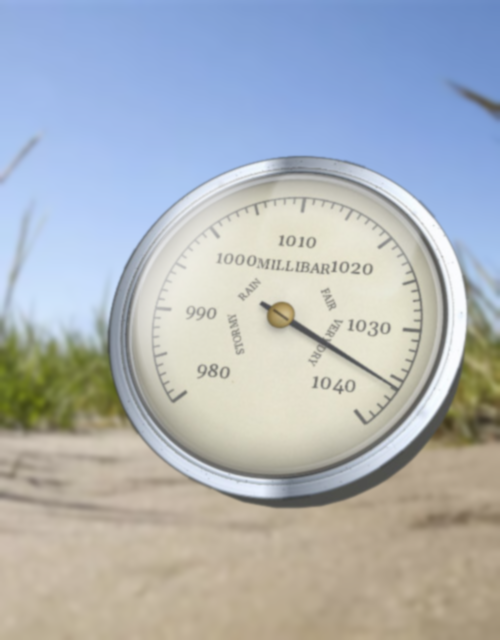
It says 1036 mbar
